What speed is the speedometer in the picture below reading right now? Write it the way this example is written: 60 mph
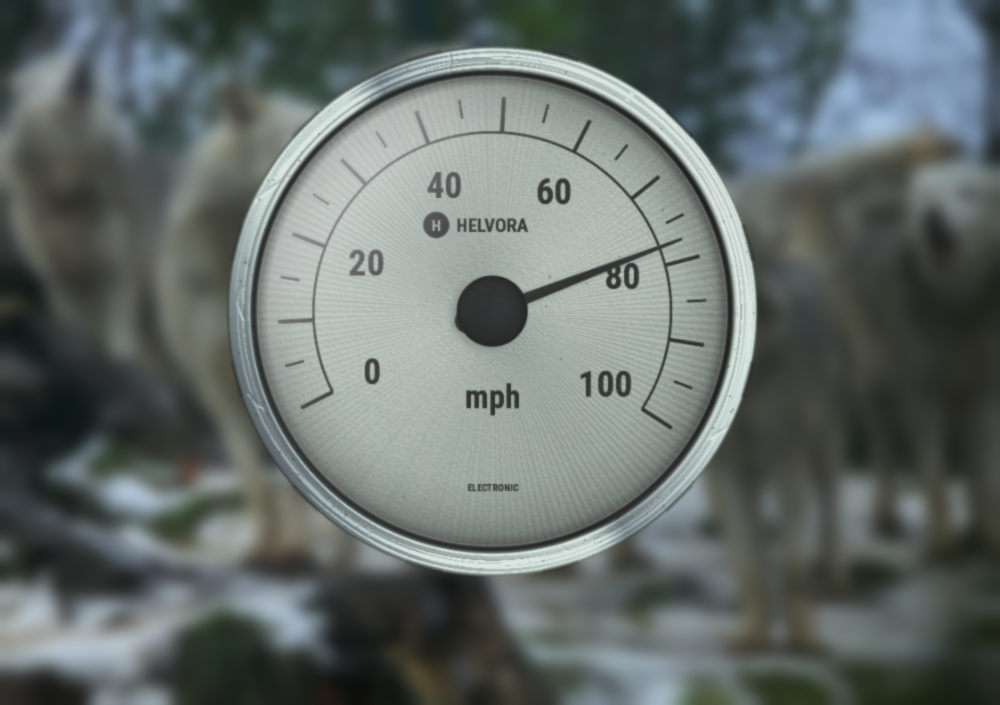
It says 77.5 mph
